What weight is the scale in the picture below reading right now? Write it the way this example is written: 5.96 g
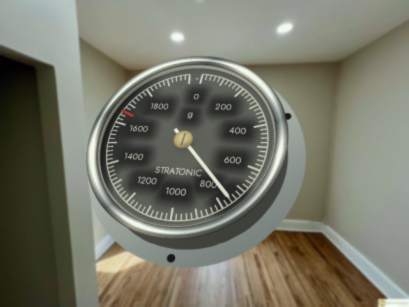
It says 760 g
